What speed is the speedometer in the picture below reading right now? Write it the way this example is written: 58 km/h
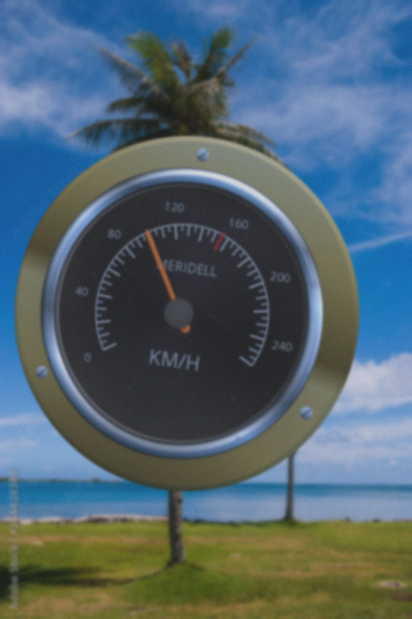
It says 100 km/h
